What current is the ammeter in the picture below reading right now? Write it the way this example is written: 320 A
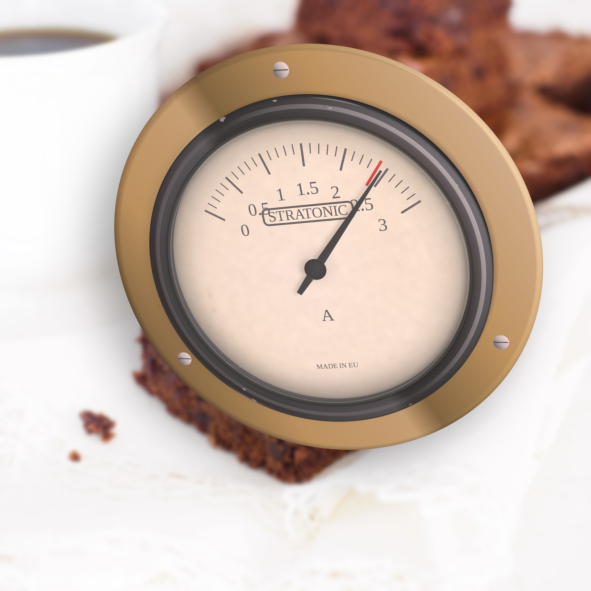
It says 2.45 A
